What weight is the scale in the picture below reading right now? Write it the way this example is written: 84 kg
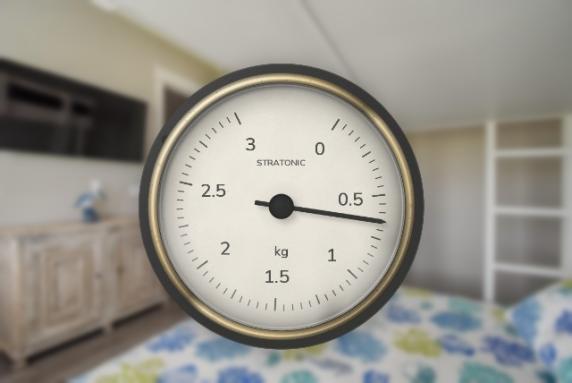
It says 0.65 kg
